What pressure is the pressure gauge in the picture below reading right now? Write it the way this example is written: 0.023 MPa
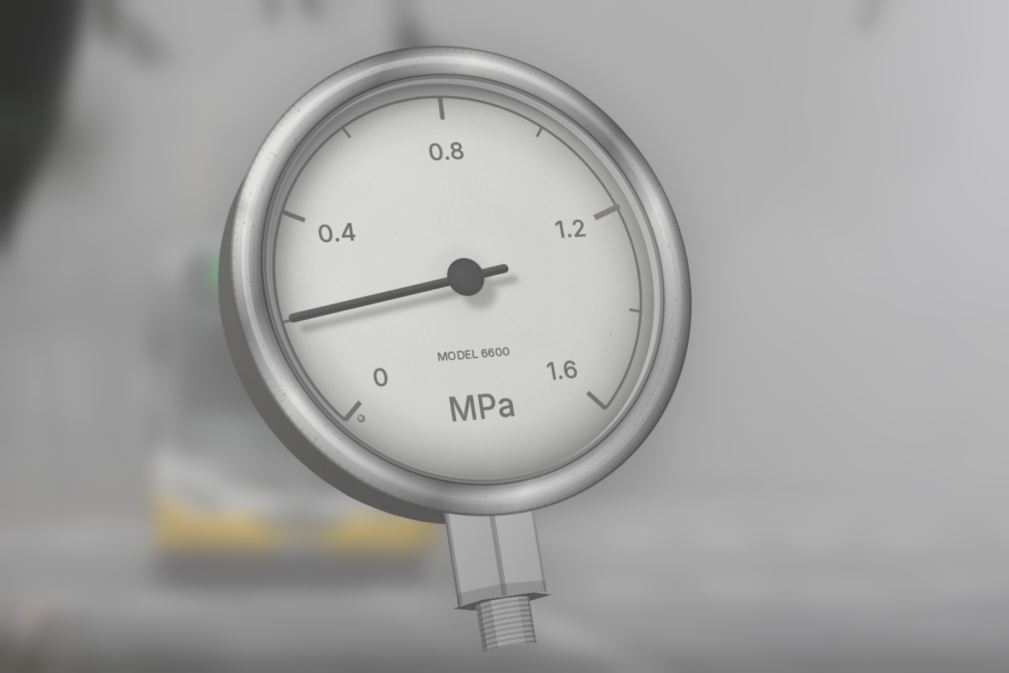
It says 0.2 MPa
